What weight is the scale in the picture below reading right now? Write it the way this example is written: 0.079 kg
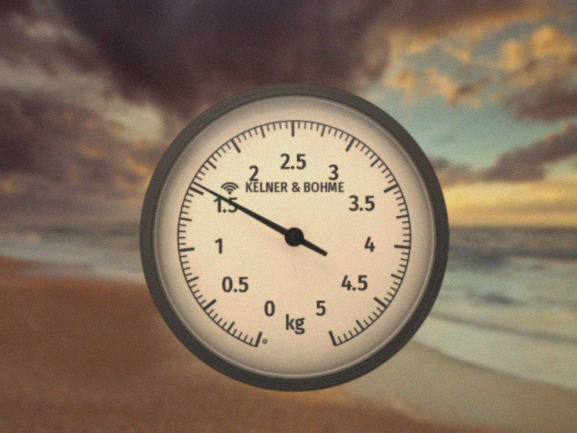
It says 1.55 kg
